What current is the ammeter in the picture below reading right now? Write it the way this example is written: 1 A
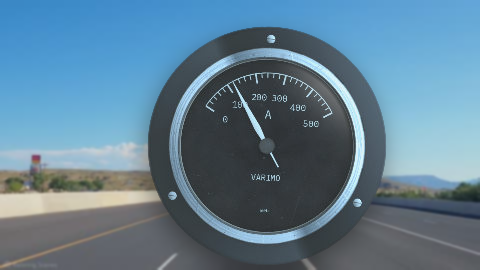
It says 120 A
